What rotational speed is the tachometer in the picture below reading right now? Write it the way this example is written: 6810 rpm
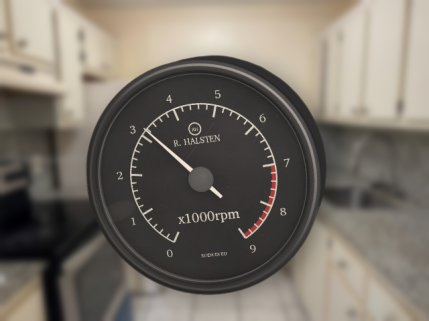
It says 3200 rpm
